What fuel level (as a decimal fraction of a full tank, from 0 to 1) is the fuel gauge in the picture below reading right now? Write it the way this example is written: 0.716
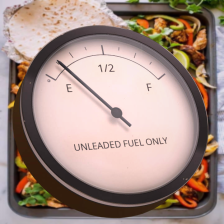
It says 0.125
